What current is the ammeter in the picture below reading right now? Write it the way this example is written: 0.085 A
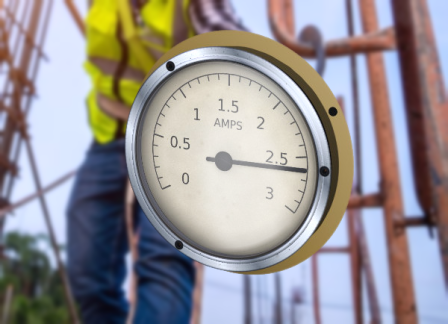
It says 2.6 A
